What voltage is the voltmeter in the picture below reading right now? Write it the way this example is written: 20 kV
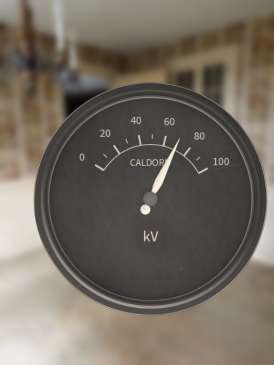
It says 70 kV
